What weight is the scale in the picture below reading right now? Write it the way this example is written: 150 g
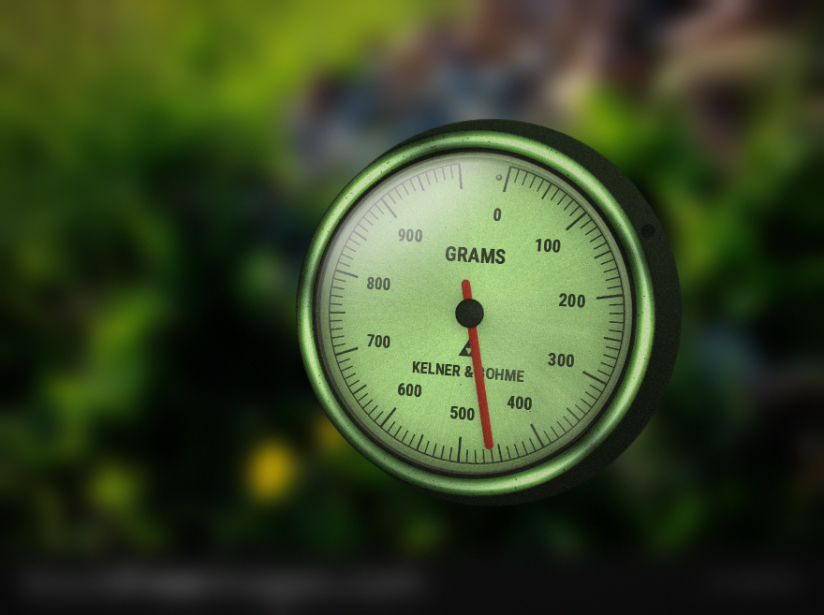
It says 460 g
